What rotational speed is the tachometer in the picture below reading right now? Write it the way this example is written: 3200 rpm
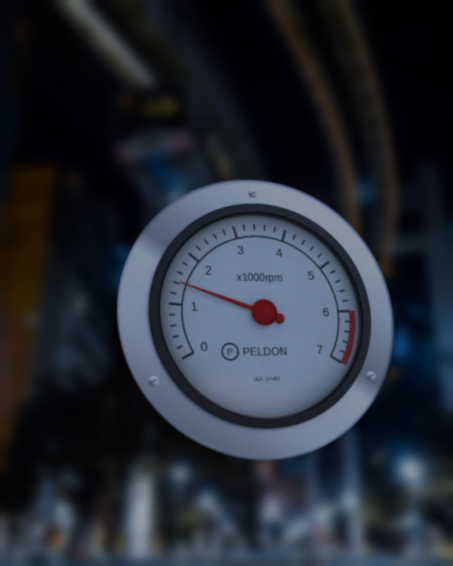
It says 1400 rpm
